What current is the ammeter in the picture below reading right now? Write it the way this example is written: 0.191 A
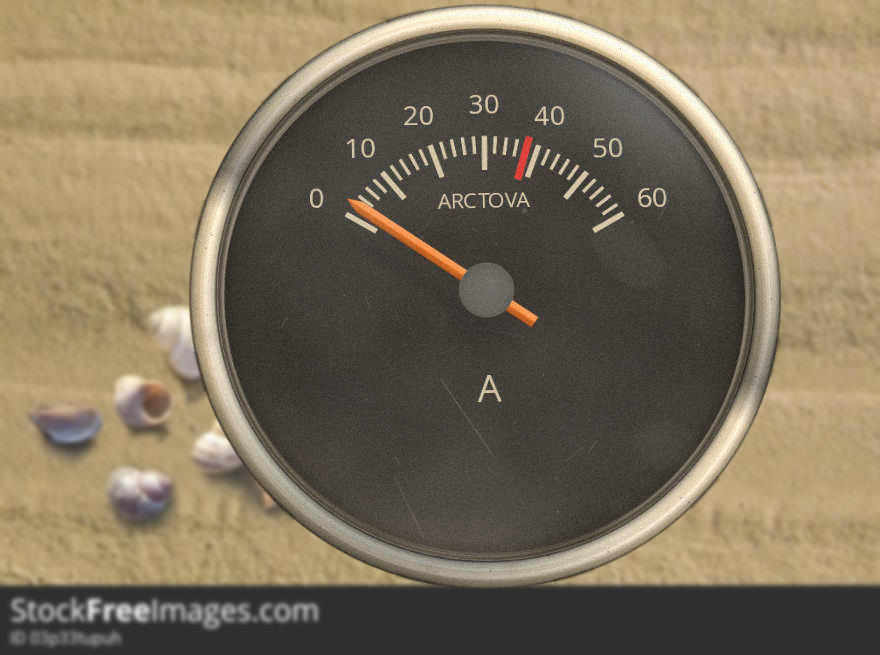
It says 2 A
